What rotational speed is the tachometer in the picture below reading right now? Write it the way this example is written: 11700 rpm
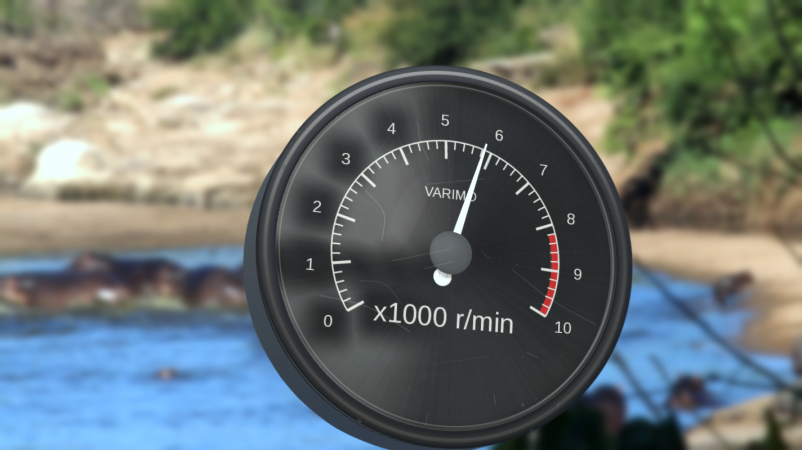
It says 5800 rpm
